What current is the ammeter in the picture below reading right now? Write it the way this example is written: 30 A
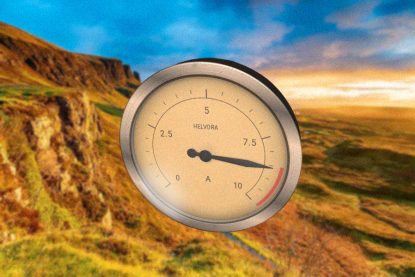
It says 8.5 A
